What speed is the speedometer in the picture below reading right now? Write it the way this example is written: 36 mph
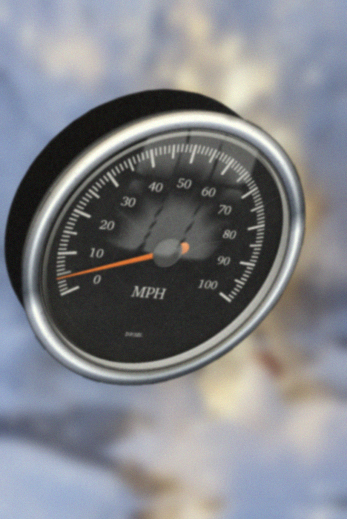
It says 5 mph
